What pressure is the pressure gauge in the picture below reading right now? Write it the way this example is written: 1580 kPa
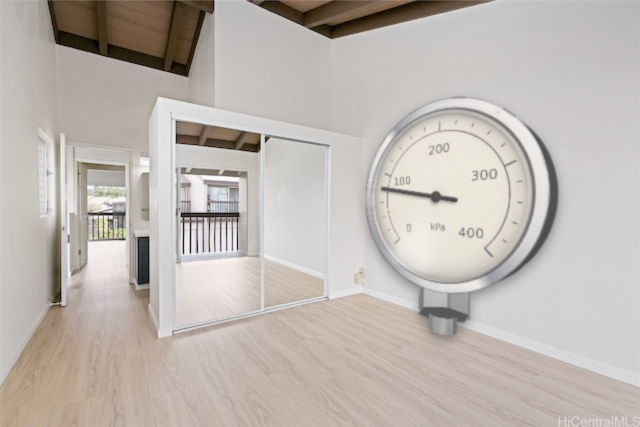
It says 80 kPa
